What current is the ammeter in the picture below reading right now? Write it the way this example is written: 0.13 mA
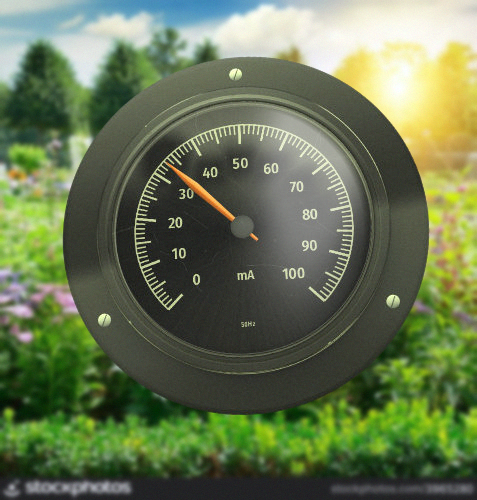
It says 33 mA
